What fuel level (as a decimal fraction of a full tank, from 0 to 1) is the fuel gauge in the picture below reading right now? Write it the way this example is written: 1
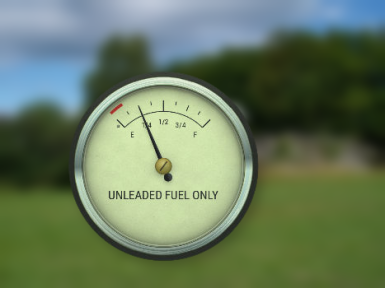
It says 0.25
